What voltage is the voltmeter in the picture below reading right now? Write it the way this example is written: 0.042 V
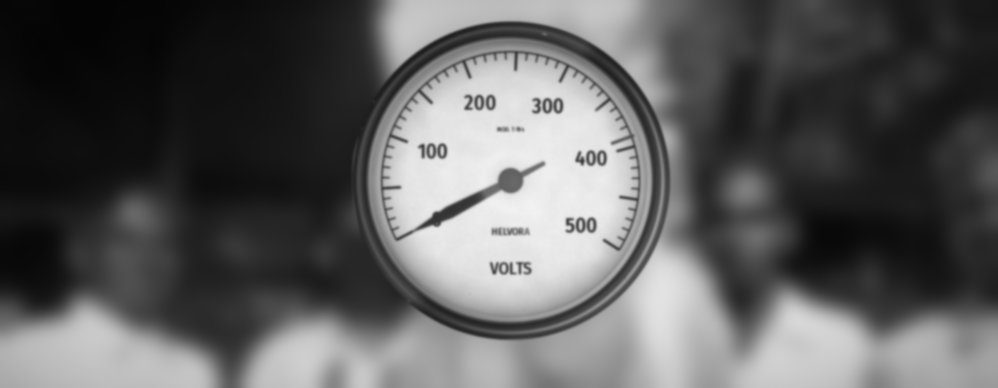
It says 0 V
